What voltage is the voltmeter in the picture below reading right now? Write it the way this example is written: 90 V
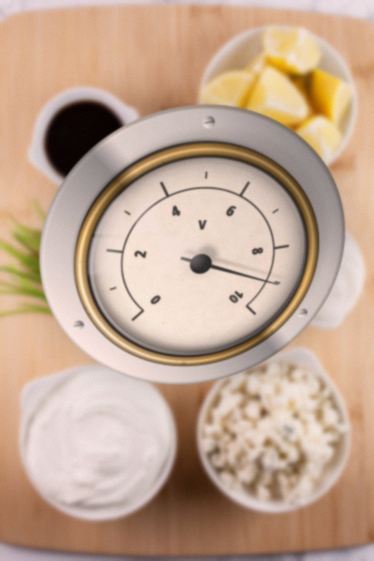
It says 9 V
